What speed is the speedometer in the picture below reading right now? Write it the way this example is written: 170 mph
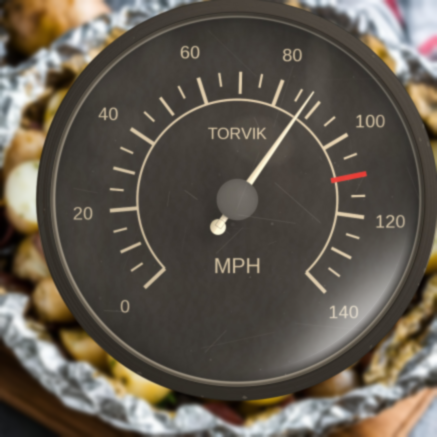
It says 87.5 mph
